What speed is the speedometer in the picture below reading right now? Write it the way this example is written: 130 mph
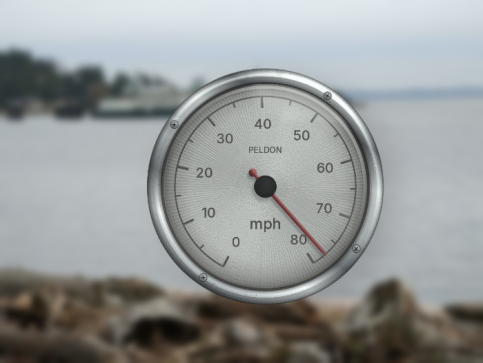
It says 77.5 mph
